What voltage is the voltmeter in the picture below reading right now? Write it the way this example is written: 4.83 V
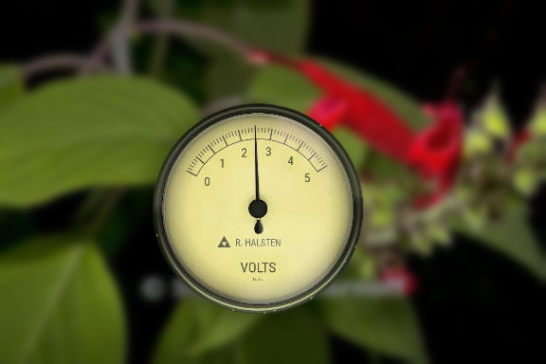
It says 2.5 V
